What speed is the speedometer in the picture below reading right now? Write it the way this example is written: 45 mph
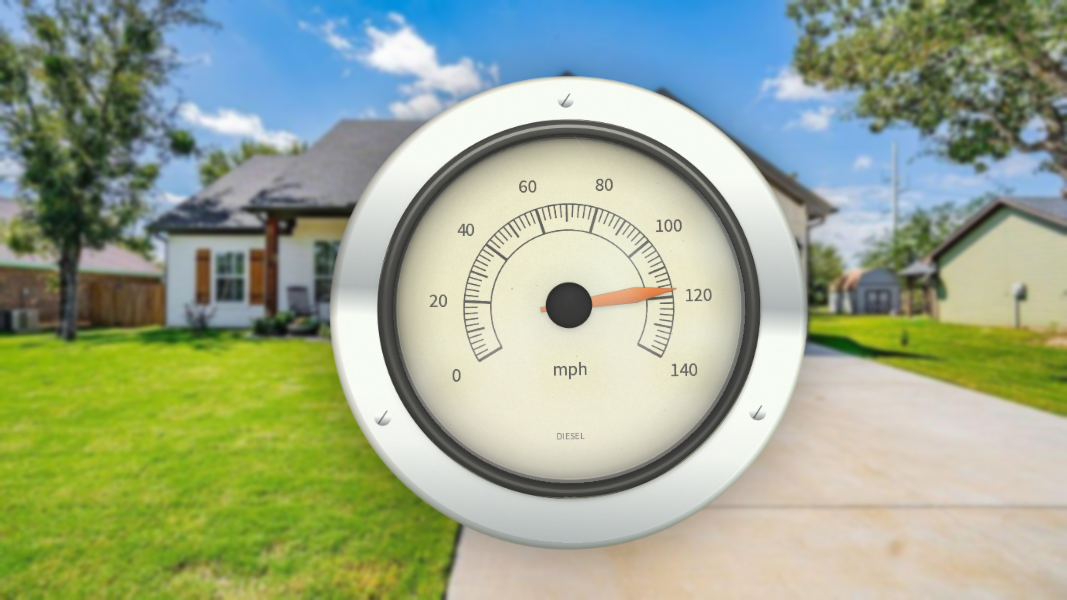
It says 118 mph
